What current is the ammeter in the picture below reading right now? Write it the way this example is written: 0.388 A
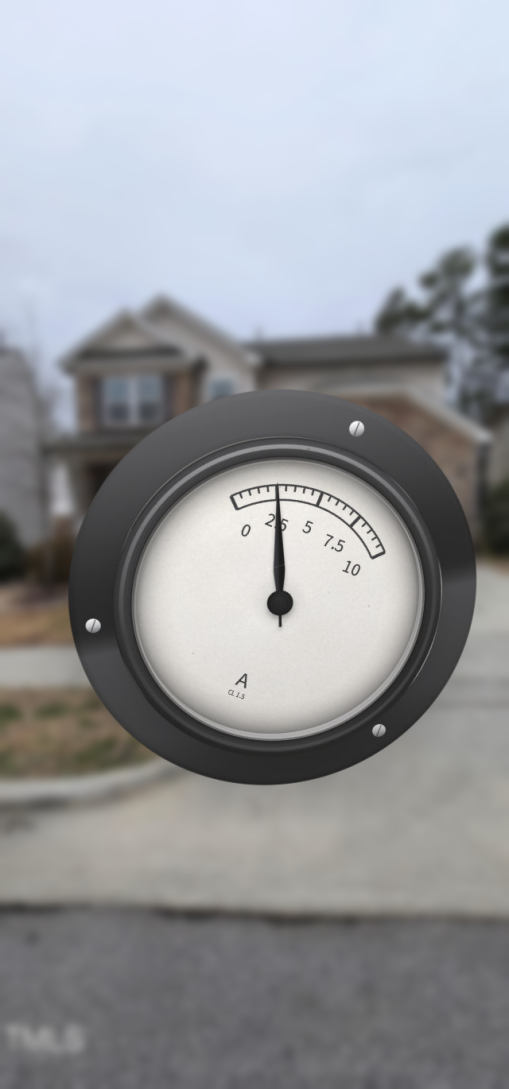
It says 2.5 A
